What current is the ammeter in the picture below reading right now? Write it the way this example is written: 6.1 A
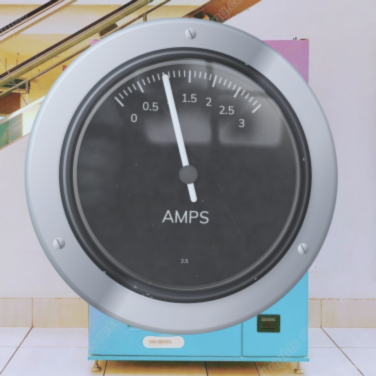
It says 1 A
